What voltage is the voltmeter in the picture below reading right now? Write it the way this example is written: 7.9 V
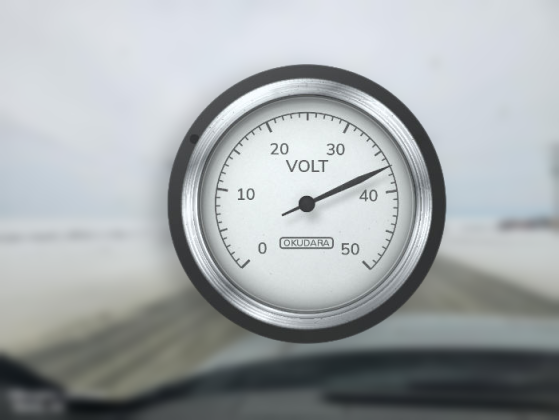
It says 37 V
